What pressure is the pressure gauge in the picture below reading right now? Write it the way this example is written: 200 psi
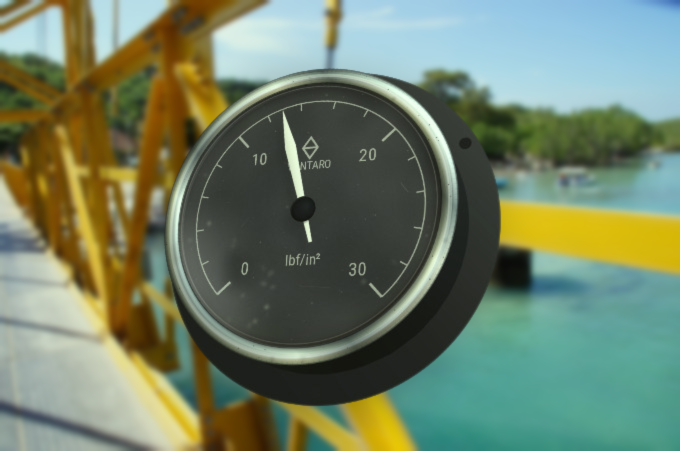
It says 13 psi
